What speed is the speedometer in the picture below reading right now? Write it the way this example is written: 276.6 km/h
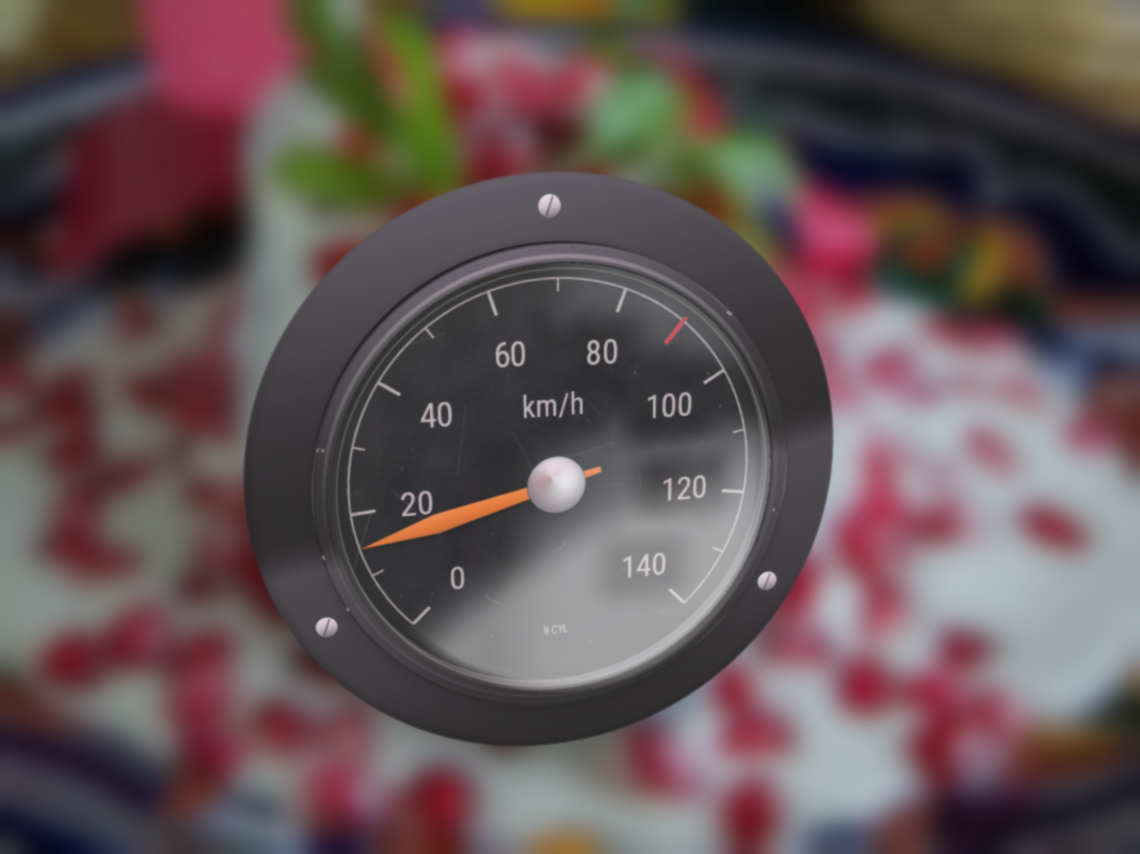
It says 15 km/h
